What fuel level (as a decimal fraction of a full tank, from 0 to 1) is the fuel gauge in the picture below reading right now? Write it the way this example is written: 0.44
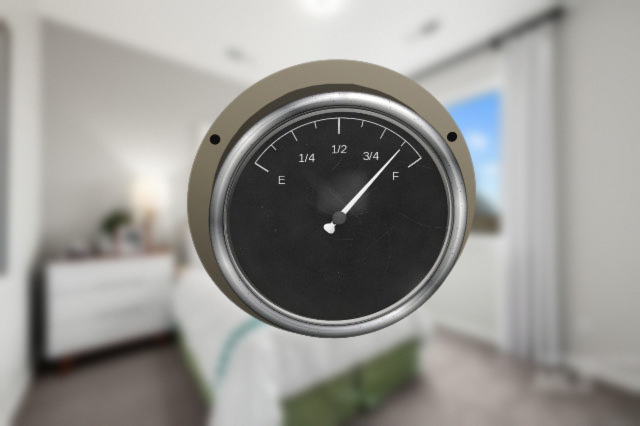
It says 0.875
